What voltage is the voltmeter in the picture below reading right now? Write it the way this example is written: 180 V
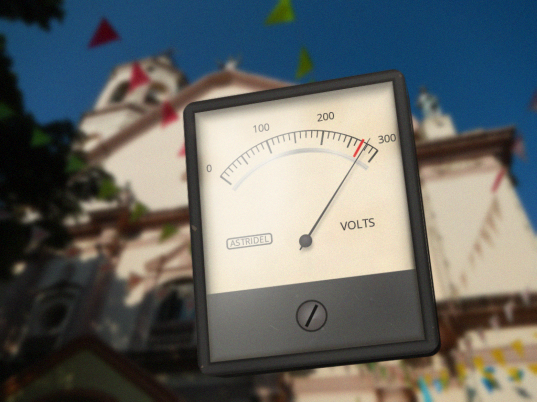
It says 280 V
